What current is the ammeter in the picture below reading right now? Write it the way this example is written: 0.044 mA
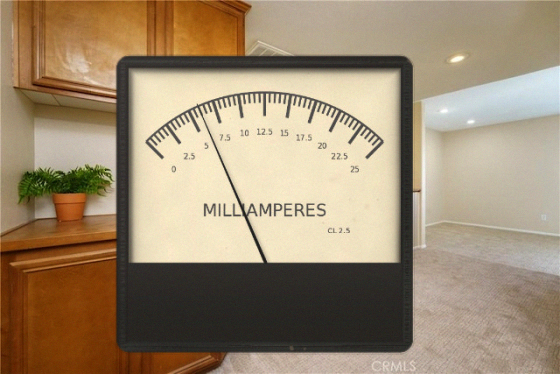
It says 6 mA
